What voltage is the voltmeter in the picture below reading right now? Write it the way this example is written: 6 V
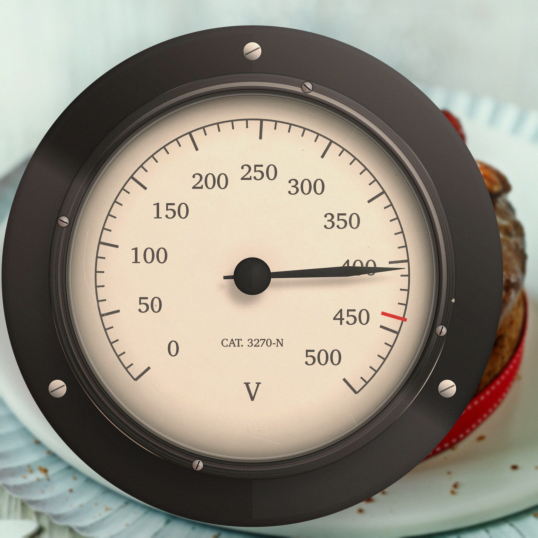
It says 405 V
